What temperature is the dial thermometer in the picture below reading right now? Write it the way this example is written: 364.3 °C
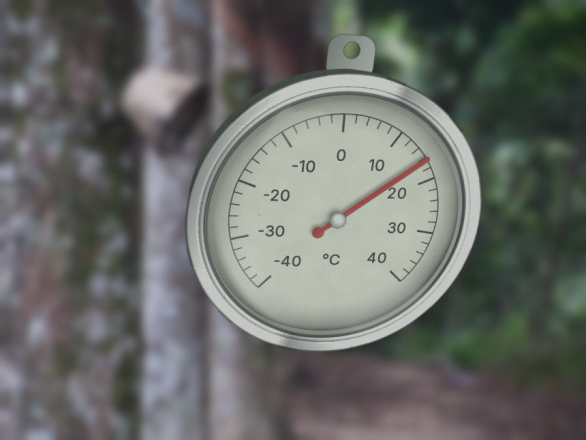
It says 16 °C
